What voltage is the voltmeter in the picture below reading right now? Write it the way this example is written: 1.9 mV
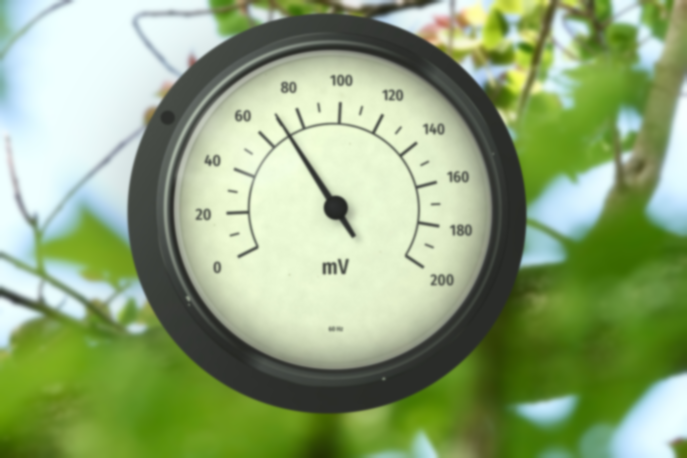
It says 70 mV
